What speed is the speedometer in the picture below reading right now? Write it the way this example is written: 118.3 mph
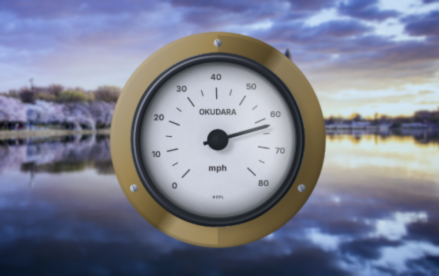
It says 62.5 mph
